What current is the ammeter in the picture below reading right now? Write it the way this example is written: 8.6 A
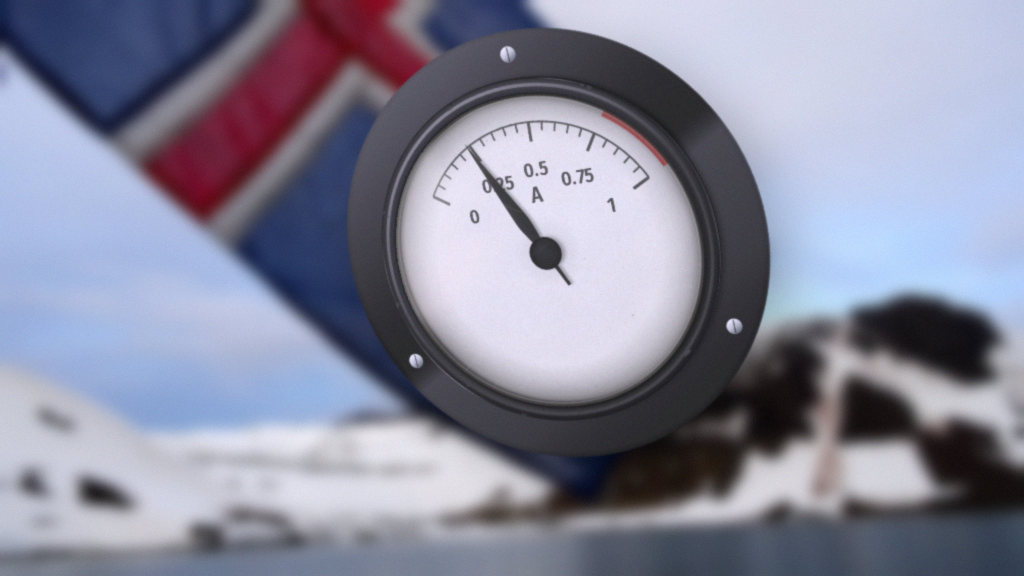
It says 0.25 A
